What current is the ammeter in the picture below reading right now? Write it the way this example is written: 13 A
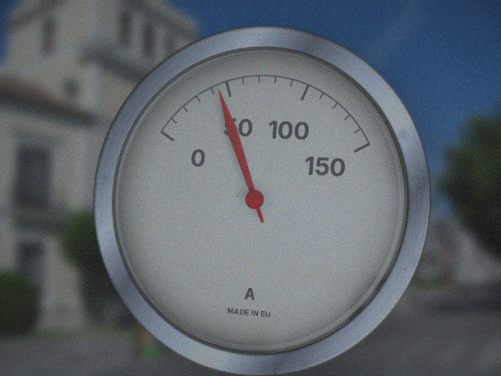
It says 45 A
